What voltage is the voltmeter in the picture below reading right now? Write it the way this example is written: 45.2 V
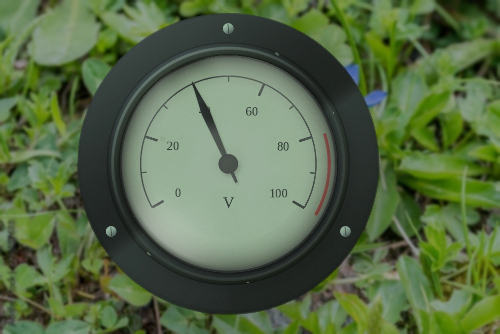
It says 40 V
